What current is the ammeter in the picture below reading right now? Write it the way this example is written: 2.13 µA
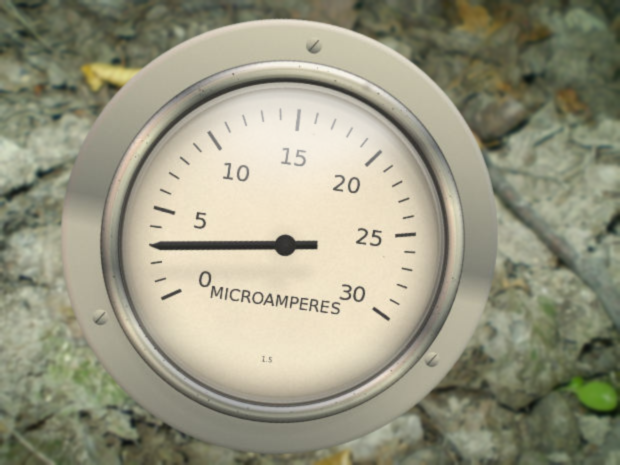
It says 3 µA
